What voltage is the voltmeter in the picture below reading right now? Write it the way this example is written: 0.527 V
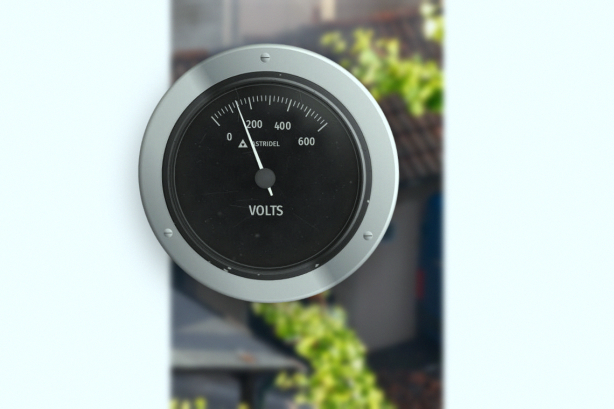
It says 140 V
